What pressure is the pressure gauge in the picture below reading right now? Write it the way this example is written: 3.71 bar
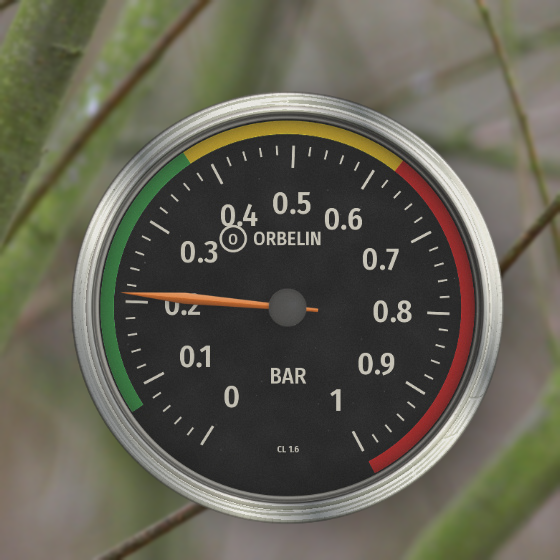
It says 0.21 bar
